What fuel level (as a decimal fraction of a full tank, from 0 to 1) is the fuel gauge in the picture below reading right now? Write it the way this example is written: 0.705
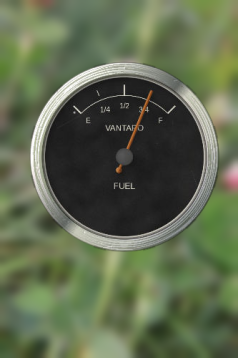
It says 0.75
